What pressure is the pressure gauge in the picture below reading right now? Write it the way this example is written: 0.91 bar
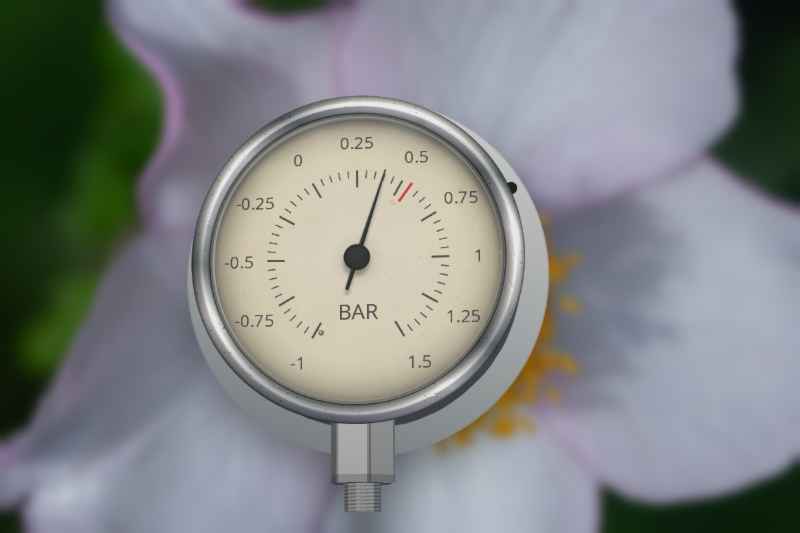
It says 0.4 bar
